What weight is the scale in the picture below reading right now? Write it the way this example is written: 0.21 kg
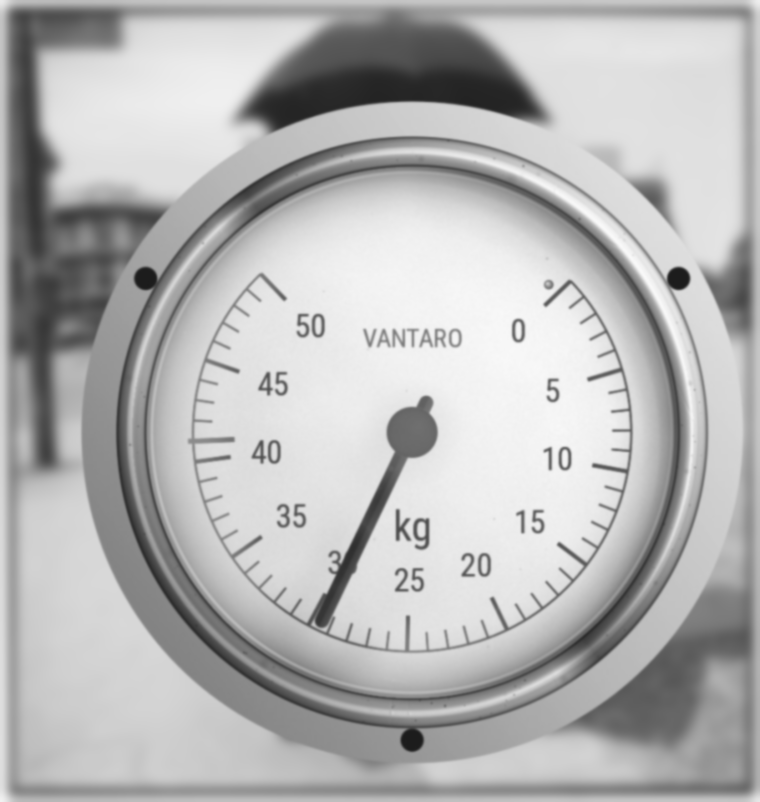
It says 29.5 kg
